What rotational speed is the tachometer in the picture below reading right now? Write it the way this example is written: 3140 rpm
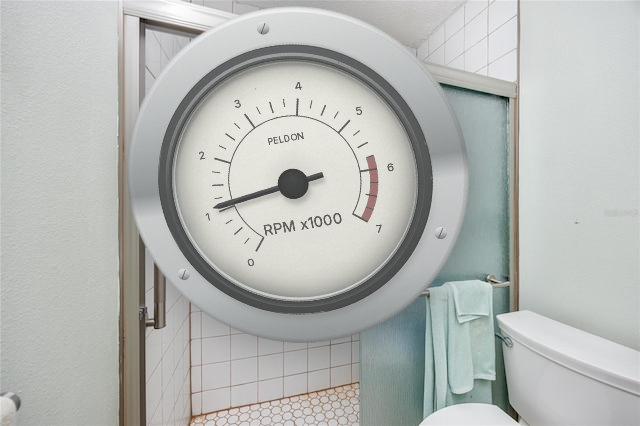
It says 1125 rpm
